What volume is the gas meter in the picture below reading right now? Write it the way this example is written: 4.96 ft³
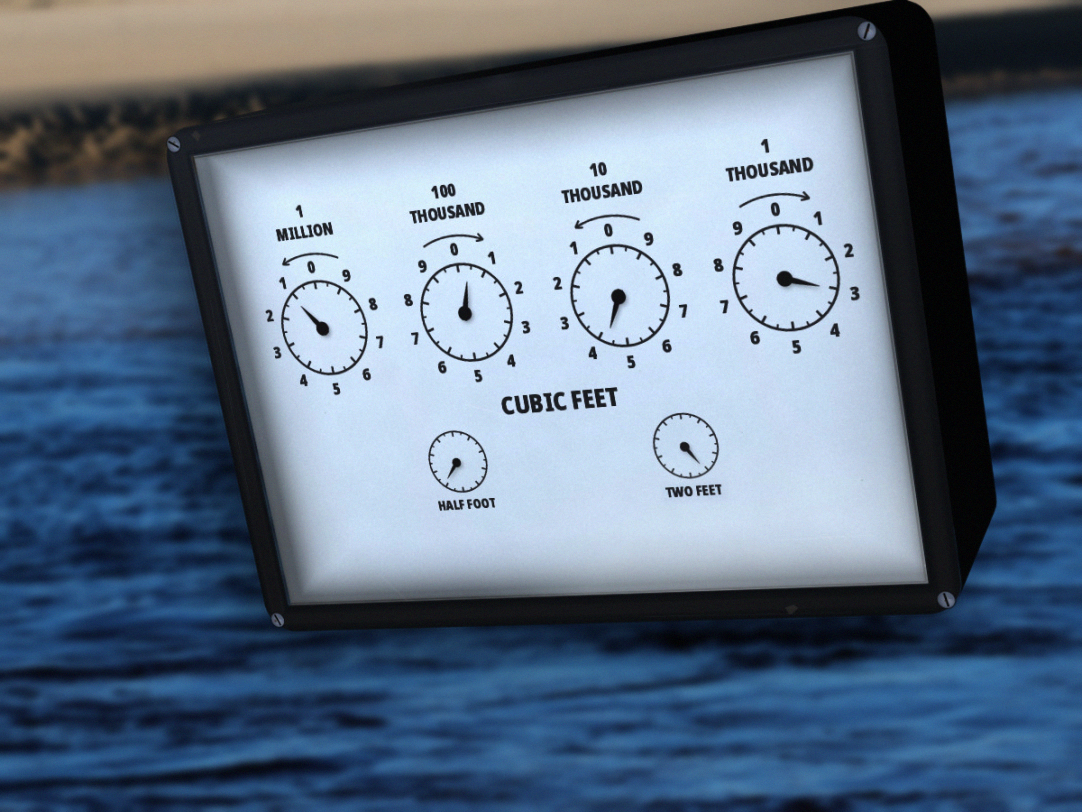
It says 104300 ft³
